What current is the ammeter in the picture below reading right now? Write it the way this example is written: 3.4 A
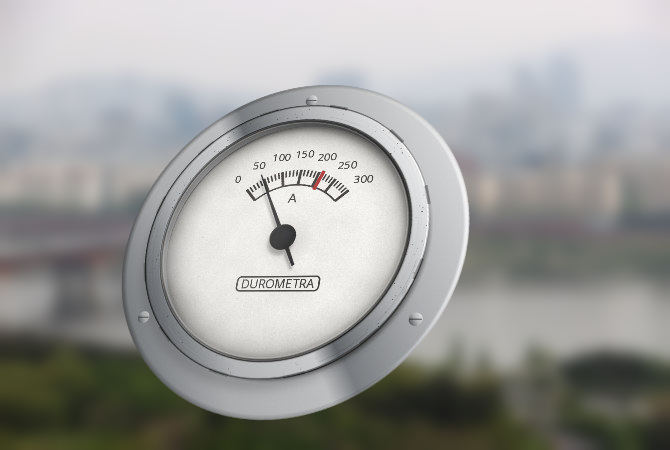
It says 50 A
